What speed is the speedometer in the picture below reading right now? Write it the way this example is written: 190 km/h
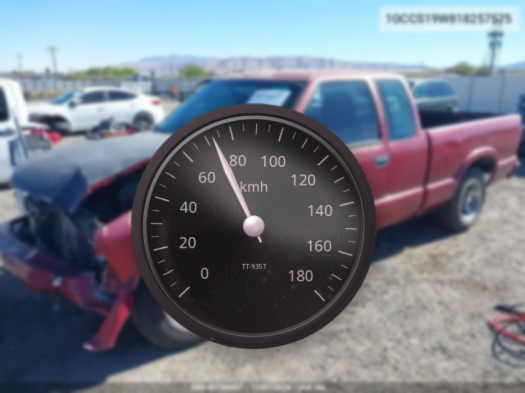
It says 72.5 km/h
